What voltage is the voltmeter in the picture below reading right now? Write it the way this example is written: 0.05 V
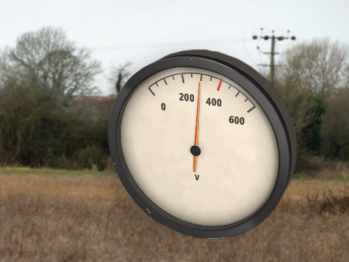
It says 300 V
